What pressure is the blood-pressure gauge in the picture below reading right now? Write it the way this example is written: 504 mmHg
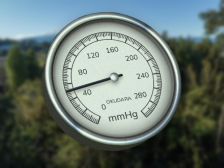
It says 50 mmHg
